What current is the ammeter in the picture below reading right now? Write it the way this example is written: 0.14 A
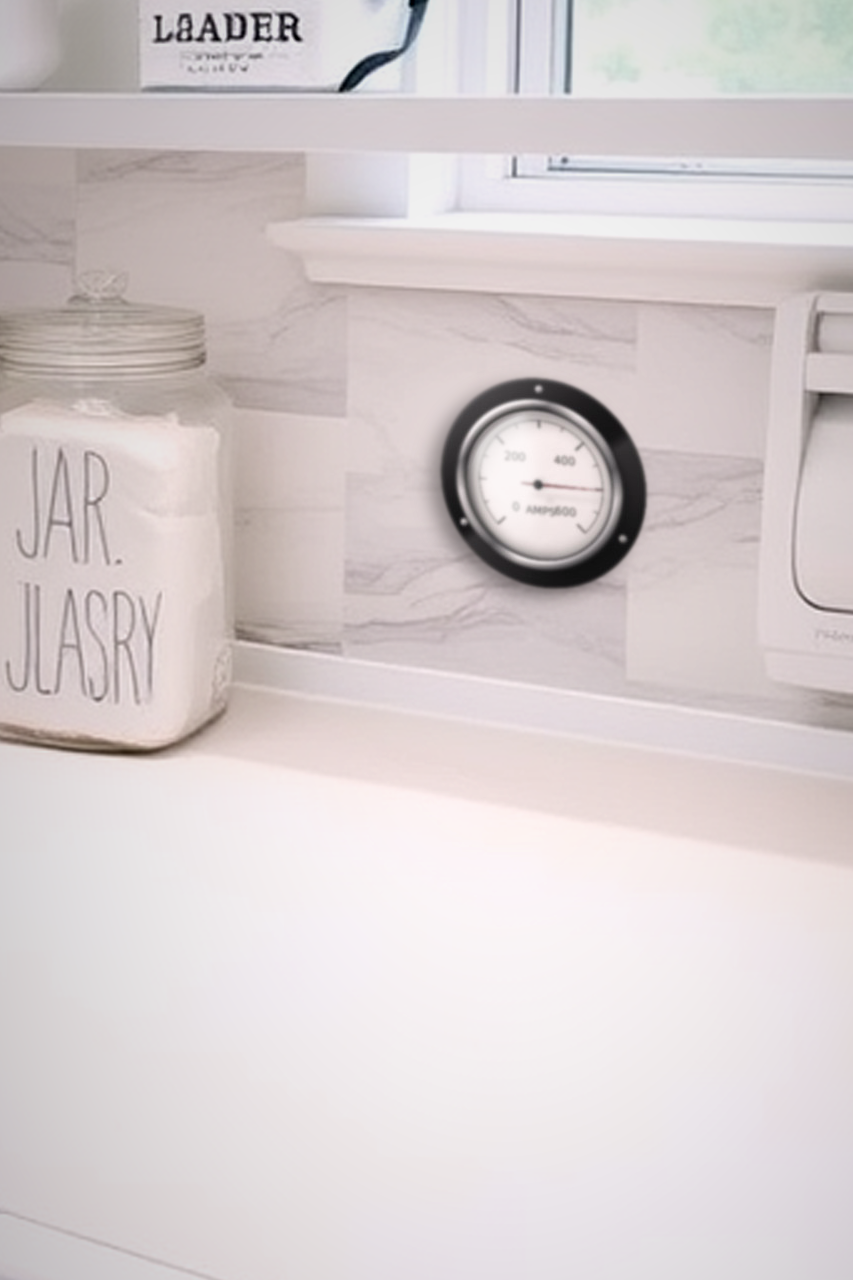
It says 500 A
